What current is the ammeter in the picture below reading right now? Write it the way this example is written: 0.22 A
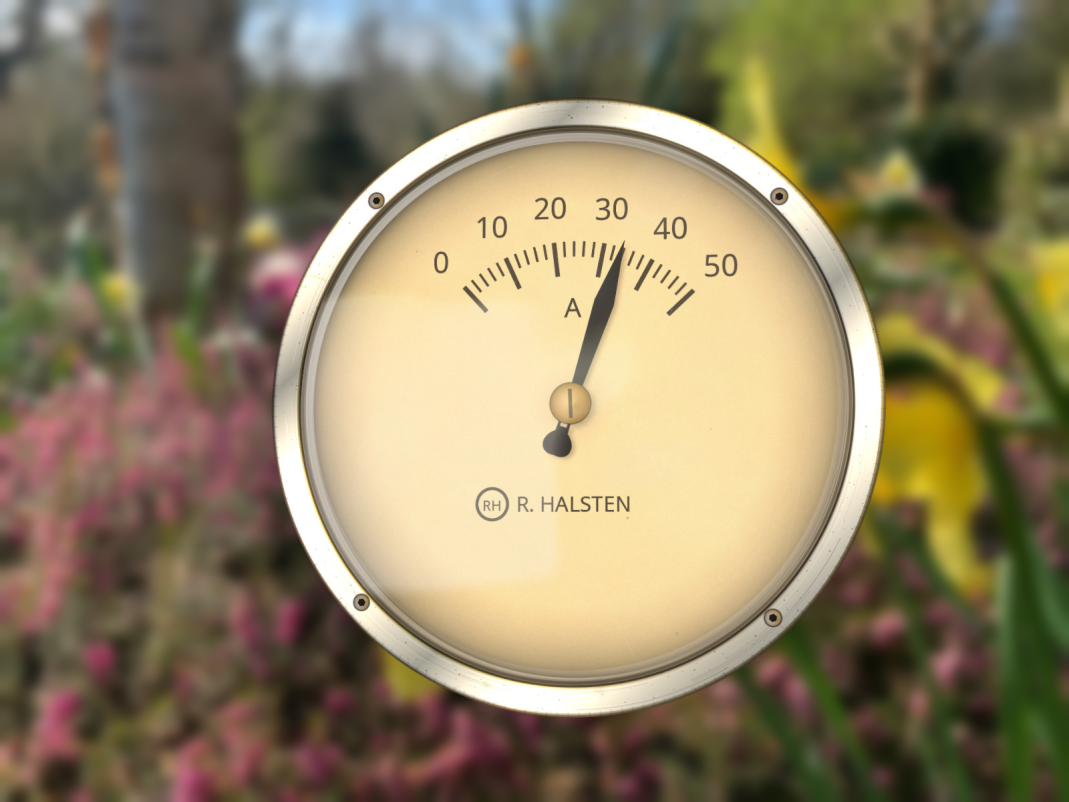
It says 34 A
